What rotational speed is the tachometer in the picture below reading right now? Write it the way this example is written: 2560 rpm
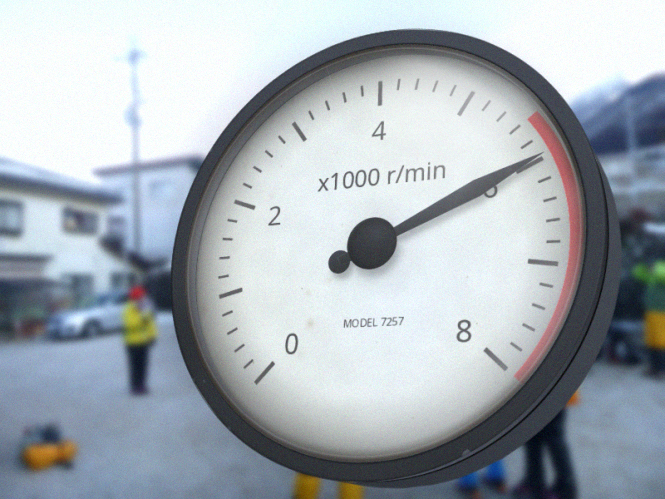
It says 6000 rpm
